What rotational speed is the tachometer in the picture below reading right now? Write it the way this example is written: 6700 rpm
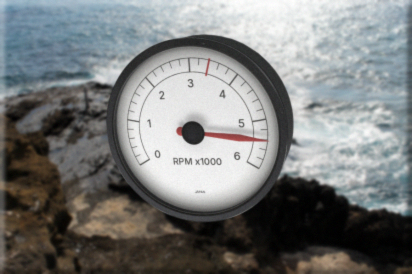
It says 5400 rpm
